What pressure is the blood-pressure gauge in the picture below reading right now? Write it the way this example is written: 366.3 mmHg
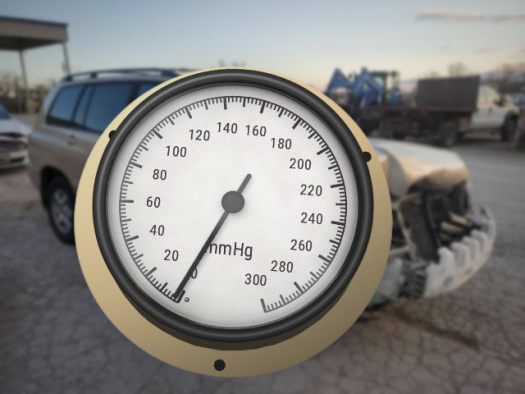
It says 2 mmHg
